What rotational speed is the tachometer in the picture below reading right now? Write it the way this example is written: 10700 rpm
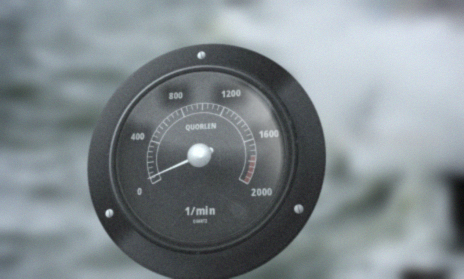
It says 50 rpm
